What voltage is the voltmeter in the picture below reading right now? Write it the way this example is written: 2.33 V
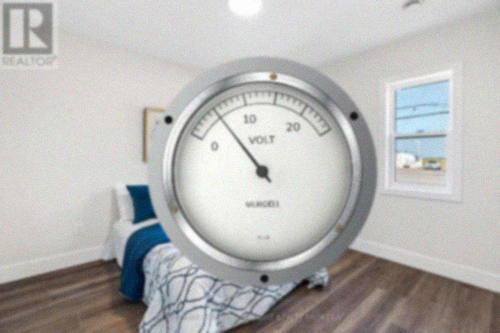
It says 5 V
